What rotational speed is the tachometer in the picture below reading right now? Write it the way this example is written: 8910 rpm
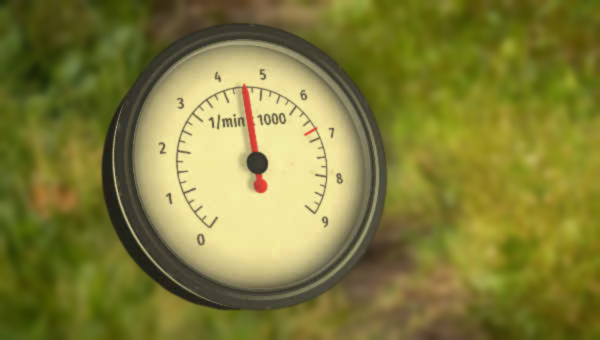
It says 4500 rpm
